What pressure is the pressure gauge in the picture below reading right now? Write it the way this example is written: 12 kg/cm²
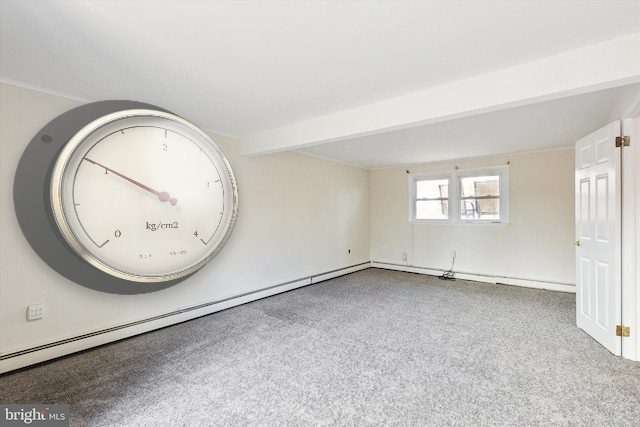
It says 1 kg/cm²
